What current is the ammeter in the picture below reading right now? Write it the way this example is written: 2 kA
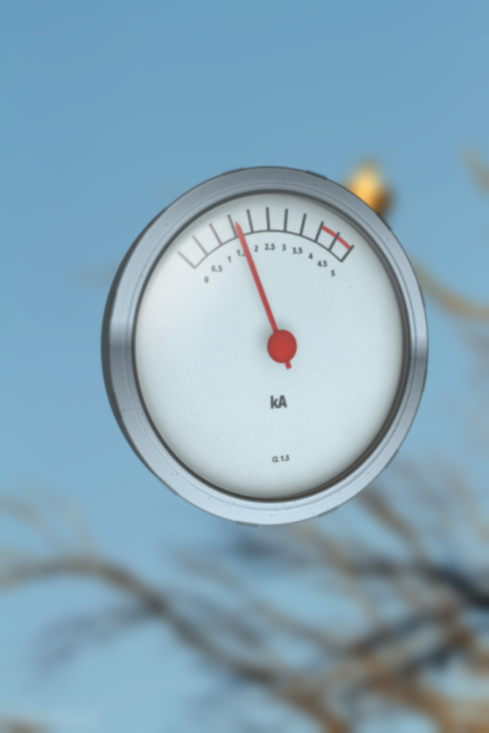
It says 1.5 kA
